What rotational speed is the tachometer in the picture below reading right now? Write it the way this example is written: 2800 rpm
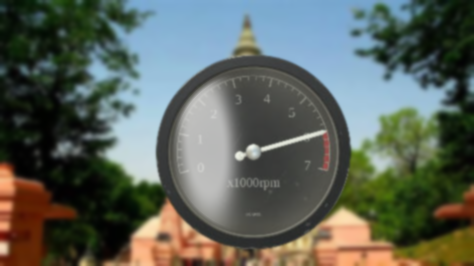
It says 6000 rpm
